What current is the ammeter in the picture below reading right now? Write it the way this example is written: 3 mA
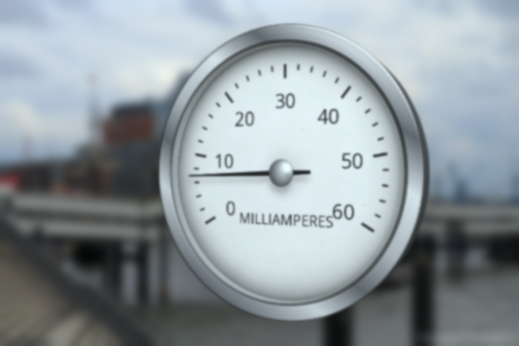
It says 7 mA
